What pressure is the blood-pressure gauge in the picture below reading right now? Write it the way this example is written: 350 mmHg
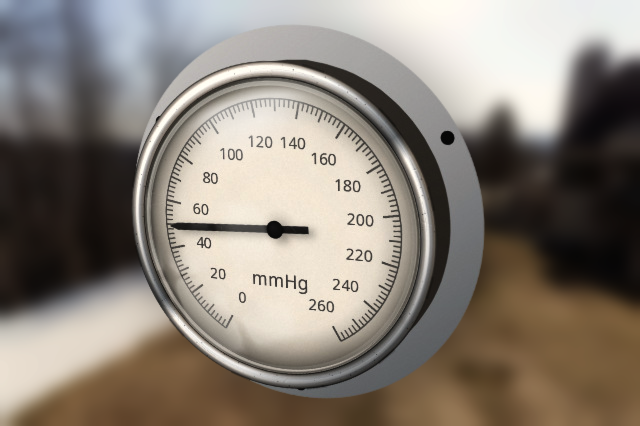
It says 50 mmHg
